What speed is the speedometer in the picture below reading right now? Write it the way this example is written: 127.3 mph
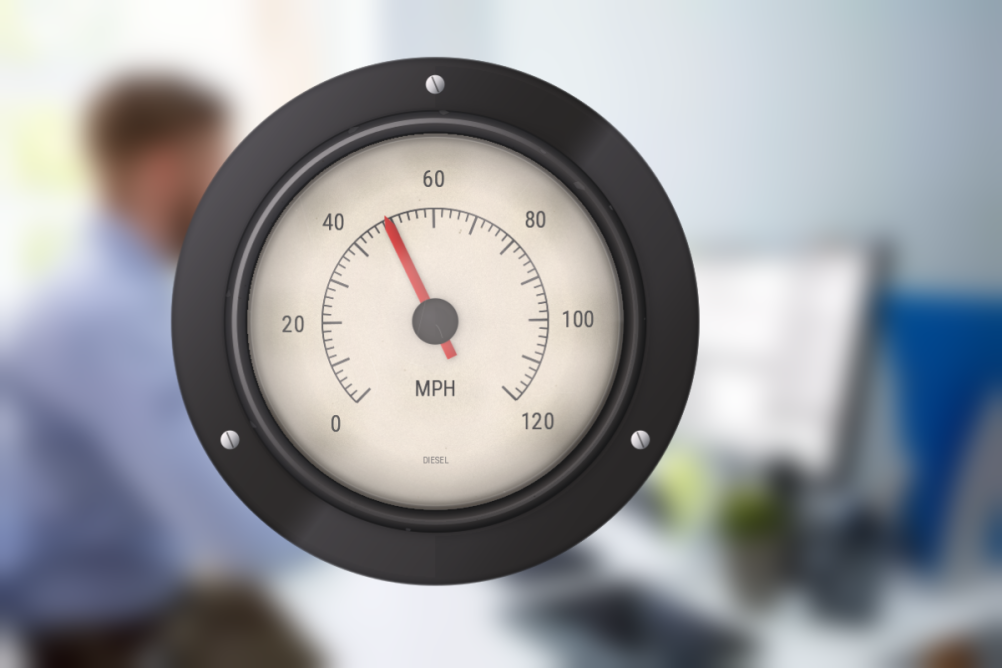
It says 49 mph
